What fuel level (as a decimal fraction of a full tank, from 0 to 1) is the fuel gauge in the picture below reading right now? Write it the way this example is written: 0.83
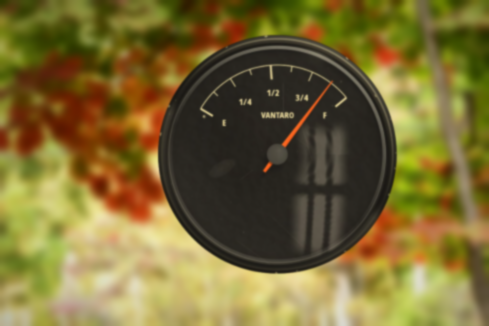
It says 0.875
